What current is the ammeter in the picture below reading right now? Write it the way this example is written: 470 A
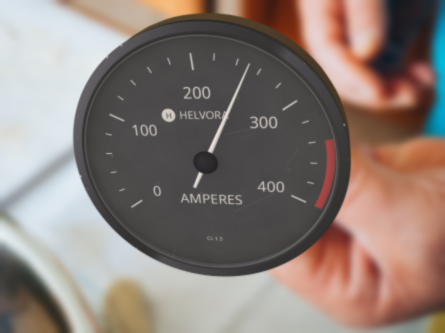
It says 250 A
